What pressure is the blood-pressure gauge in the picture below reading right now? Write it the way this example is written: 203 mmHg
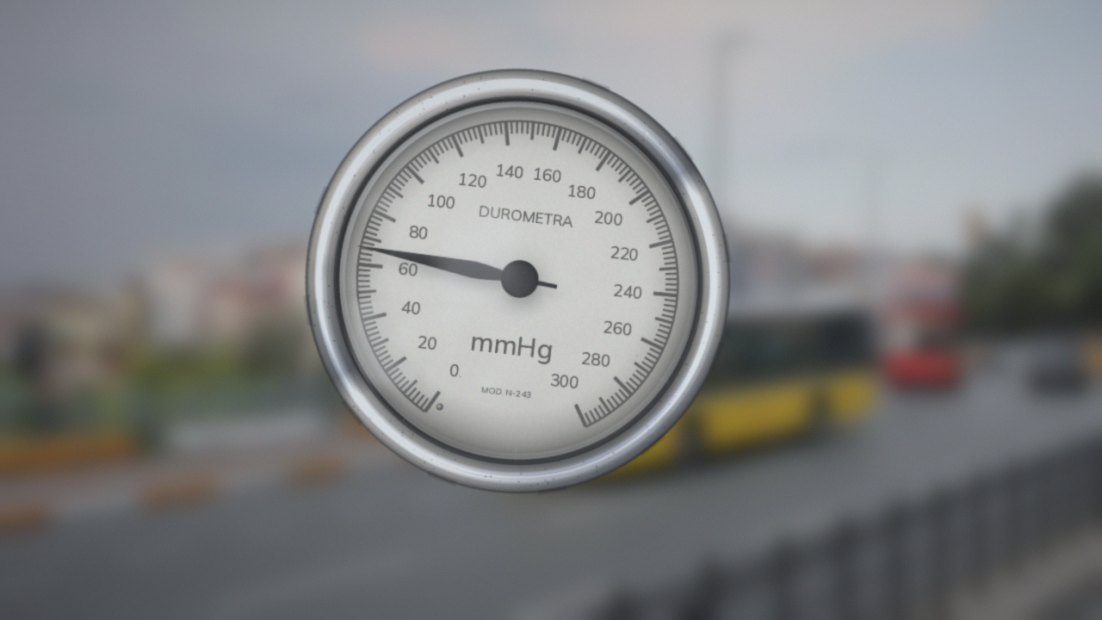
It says 66 mmHg
